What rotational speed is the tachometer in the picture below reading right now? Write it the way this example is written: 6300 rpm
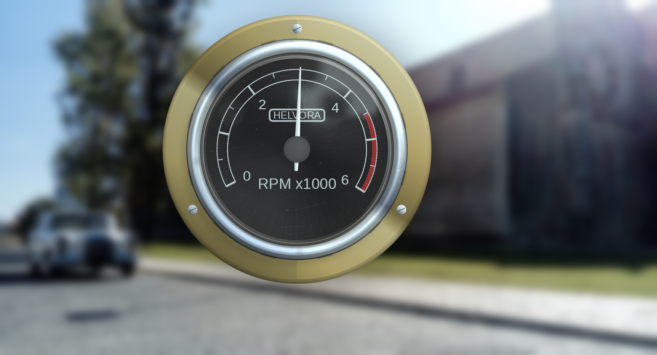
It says 3000 rpm
